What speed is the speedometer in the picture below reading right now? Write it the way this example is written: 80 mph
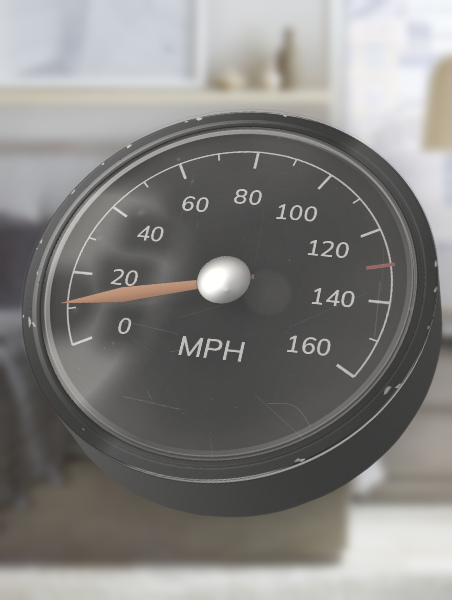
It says 10 mph
